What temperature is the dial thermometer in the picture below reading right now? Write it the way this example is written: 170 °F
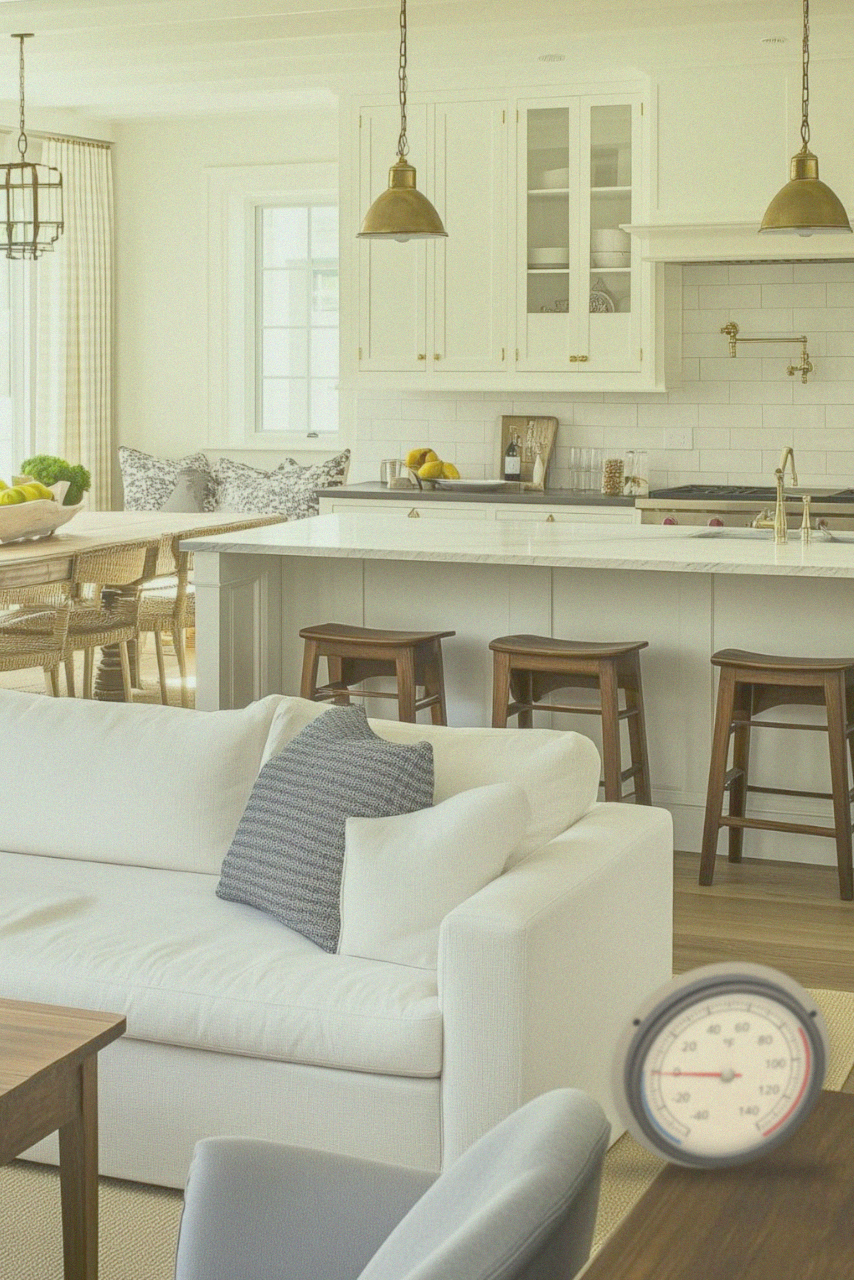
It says 0 °F
